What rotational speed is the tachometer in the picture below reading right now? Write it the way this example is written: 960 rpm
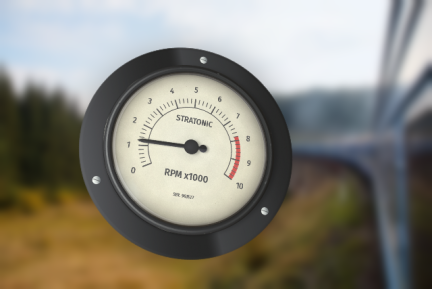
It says 1200 rpm
